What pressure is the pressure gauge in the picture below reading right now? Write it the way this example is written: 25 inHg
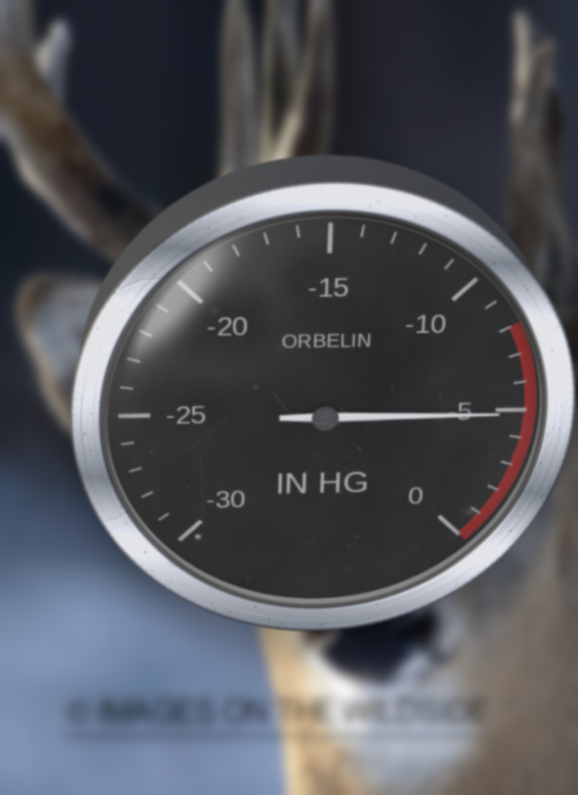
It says -5 inHg
